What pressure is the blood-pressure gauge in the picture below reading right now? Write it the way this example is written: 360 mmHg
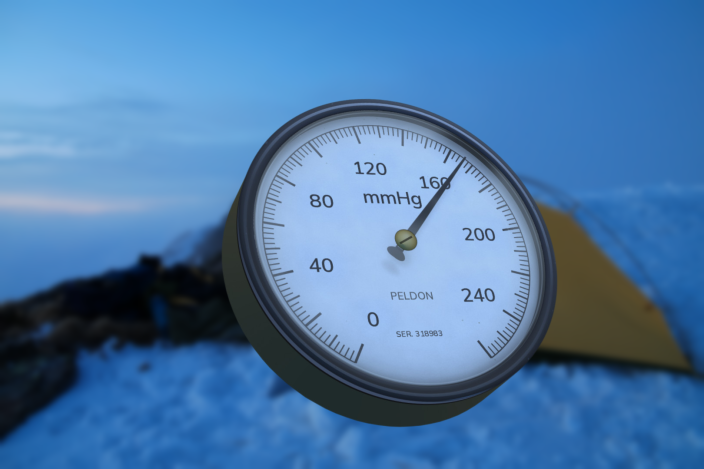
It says 166 mmHg
